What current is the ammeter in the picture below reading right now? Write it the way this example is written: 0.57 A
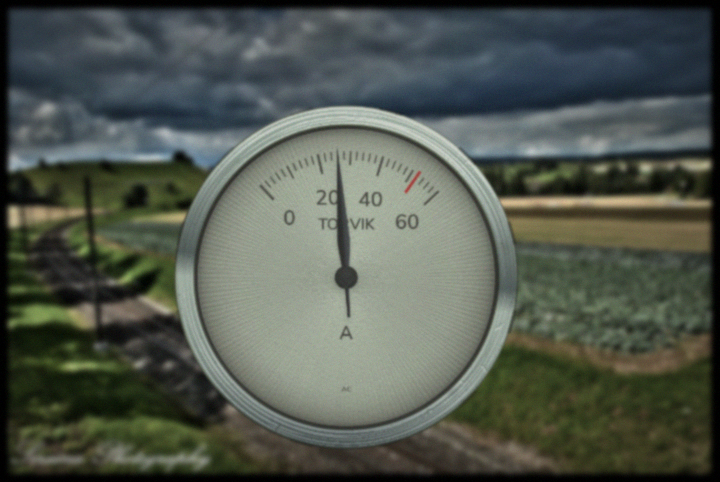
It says 26 A
